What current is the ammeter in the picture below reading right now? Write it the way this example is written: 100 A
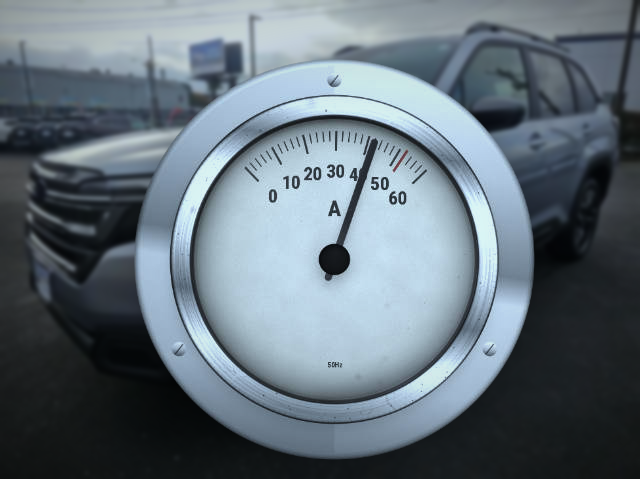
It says 42 A
